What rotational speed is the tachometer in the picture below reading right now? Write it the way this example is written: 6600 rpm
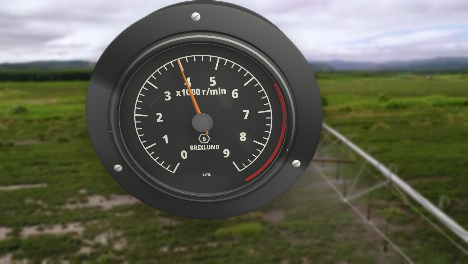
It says 4000 rpm
